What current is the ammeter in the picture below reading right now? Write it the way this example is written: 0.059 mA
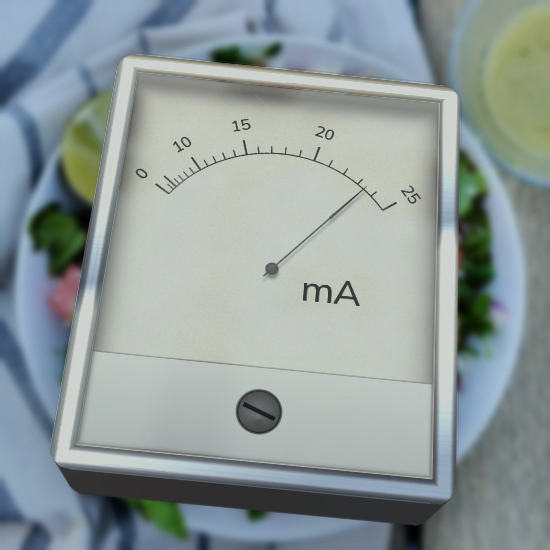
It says 23.5 mA
